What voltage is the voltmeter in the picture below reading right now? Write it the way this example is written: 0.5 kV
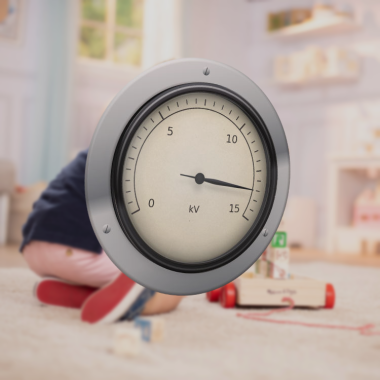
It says 13.5 kV
